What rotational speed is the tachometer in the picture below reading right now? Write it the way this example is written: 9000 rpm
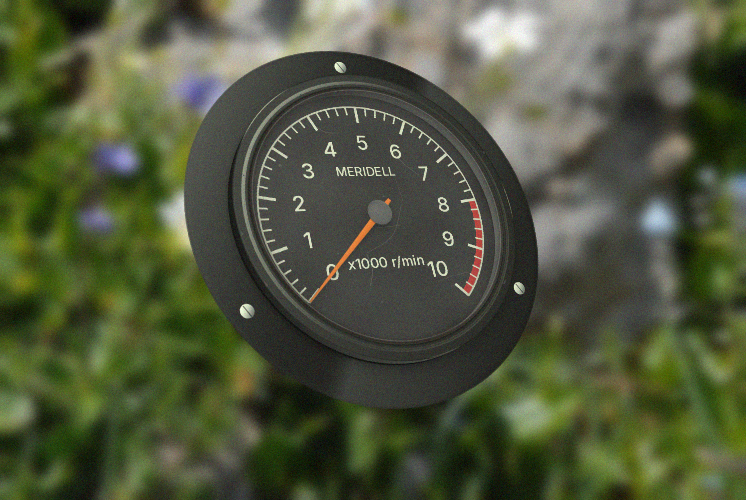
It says 0 rpm
